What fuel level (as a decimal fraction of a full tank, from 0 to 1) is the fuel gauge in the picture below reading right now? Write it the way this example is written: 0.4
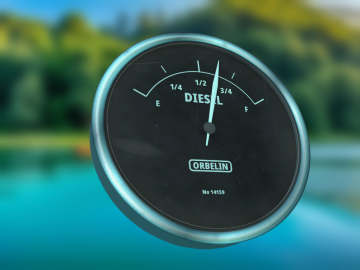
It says 0.625
